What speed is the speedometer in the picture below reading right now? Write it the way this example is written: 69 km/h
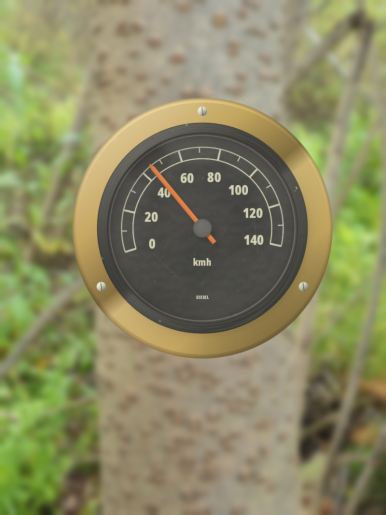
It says 45 km/h
